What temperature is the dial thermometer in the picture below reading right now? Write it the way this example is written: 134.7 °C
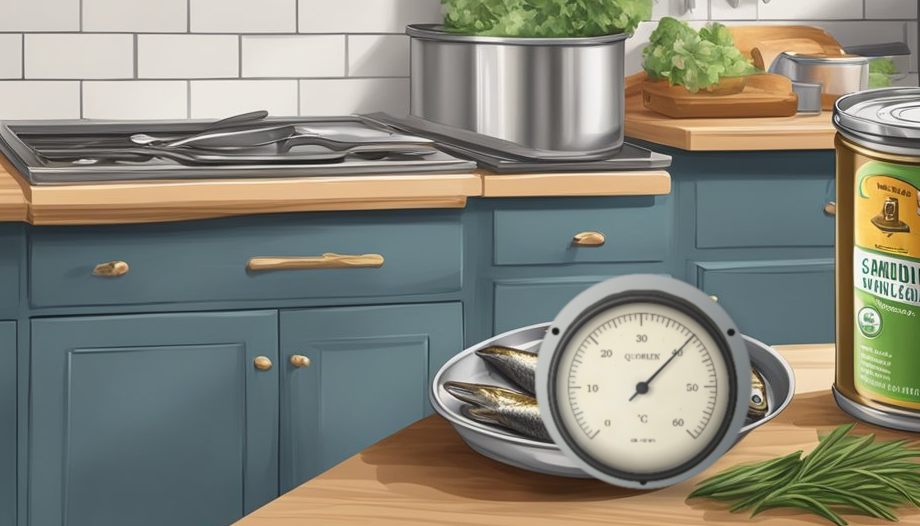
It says 40 °C
